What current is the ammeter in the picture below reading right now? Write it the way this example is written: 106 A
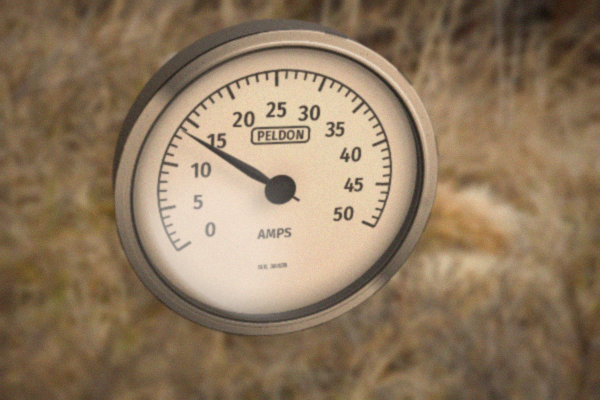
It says 14 A
